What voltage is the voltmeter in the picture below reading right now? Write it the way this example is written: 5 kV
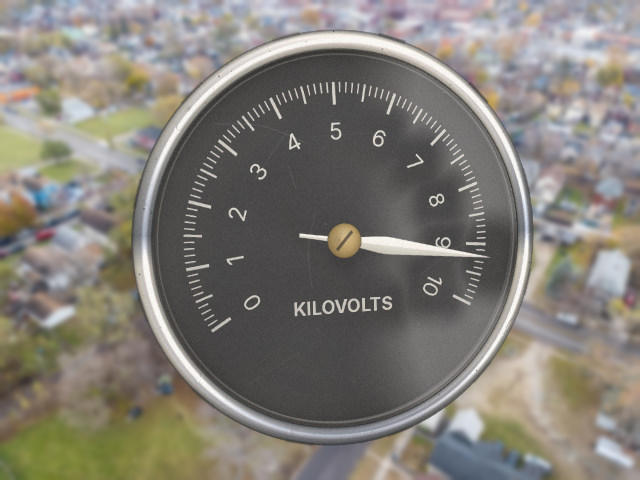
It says 9.2 kV
